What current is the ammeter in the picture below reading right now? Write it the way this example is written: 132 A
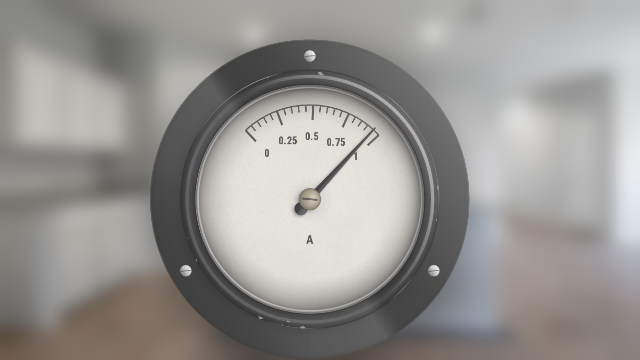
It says 0.95 A
